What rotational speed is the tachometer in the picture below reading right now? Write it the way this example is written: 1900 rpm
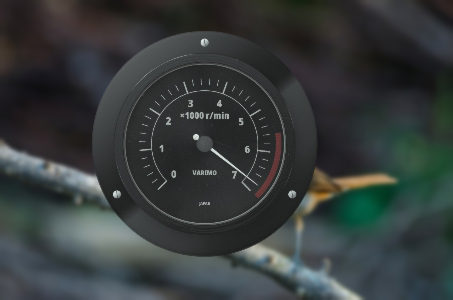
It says 6800 rpm
